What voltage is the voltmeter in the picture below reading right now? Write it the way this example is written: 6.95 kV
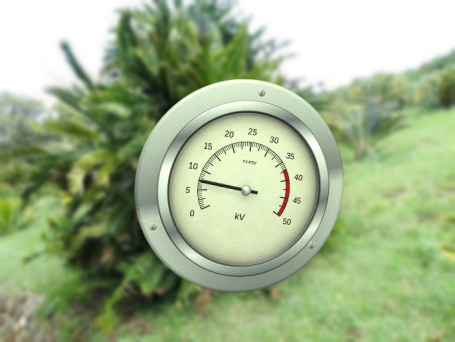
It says 7.5 kV
